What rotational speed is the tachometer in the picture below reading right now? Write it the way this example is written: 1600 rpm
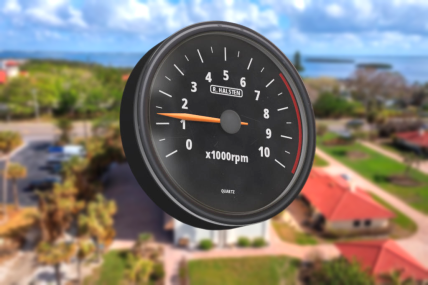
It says 1250 rpm
